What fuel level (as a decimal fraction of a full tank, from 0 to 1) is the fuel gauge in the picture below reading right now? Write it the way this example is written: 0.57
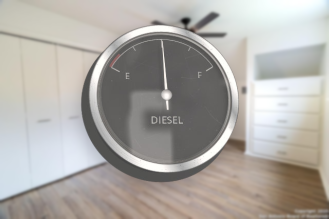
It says 0.5
